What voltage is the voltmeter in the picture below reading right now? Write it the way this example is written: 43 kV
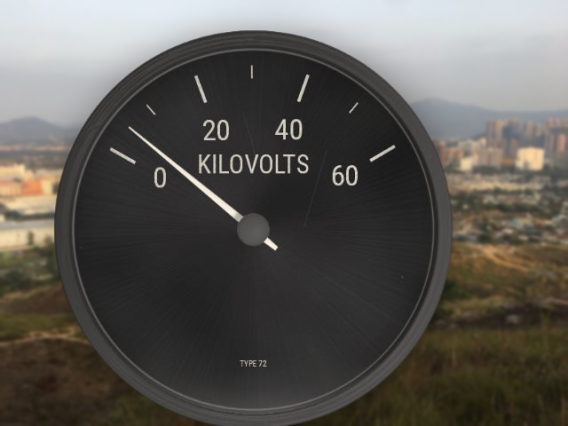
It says 5 kV
